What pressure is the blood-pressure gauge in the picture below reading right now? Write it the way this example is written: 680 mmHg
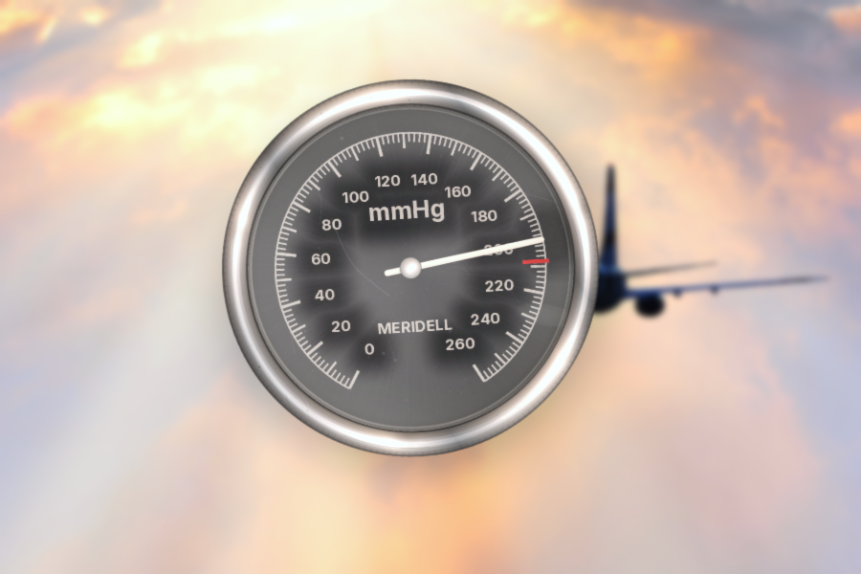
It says 200 mmHg
